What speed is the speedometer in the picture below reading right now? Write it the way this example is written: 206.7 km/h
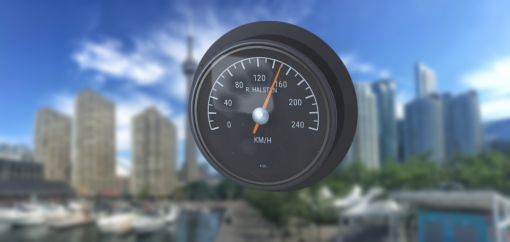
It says 150 km/h
